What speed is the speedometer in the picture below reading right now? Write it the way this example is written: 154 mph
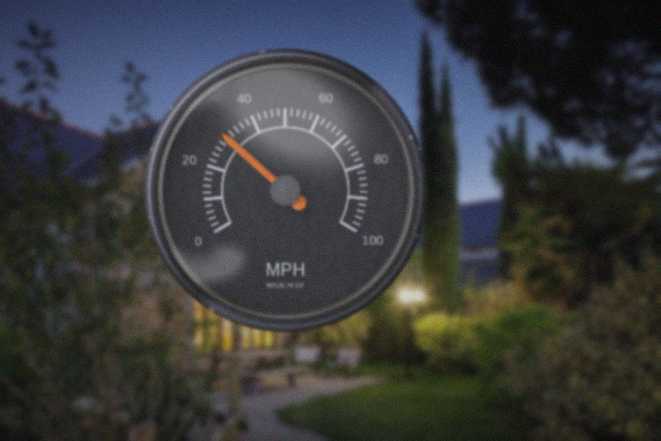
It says 30 mph
